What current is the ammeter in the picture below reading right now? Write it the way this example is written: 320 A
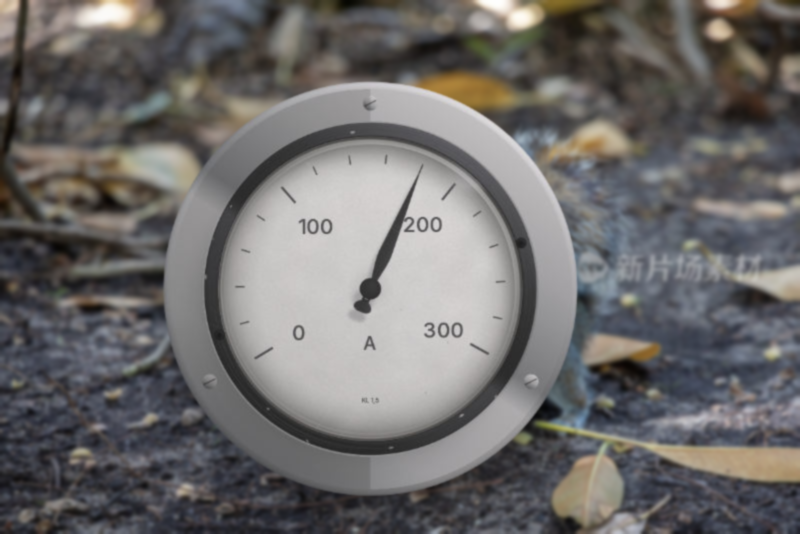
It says 180 A
